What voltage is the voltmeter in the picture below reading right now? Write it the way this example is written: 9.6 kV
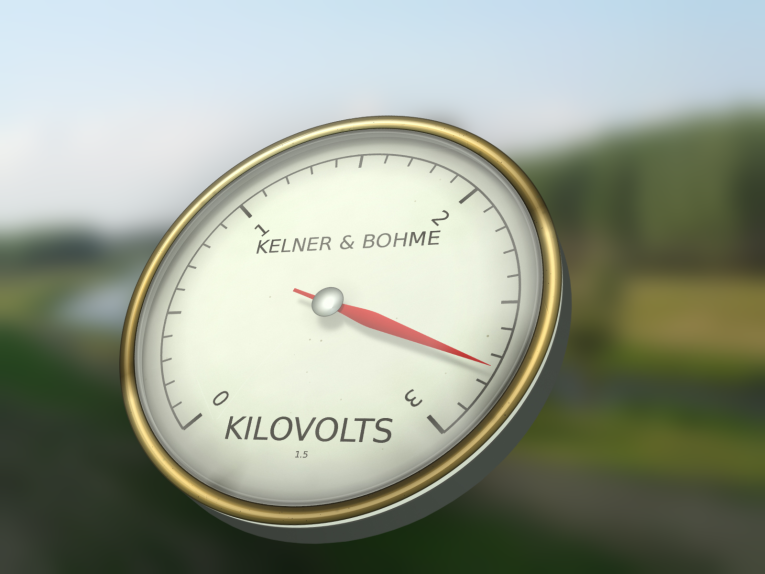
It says 2.75 kV
